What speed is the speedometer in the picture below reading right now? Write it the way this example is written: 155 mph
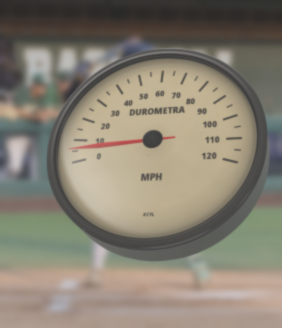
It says 5 mph
